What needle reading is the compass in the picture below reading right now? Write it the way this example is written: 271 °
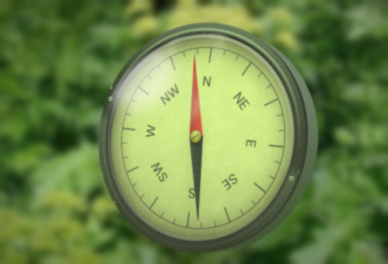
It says 350 °
